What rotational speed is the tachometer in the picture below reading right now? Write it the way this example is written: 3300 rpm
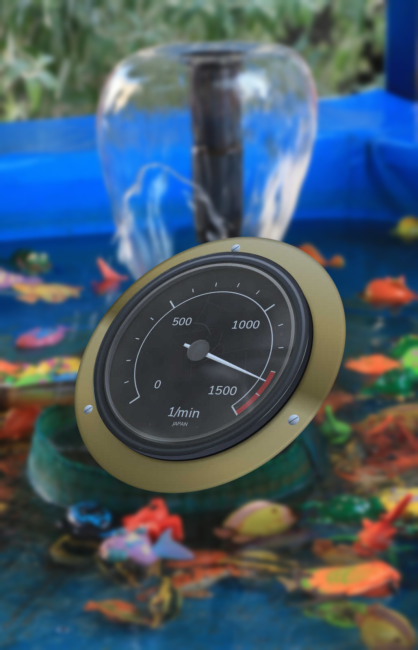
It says 1350 rpm
